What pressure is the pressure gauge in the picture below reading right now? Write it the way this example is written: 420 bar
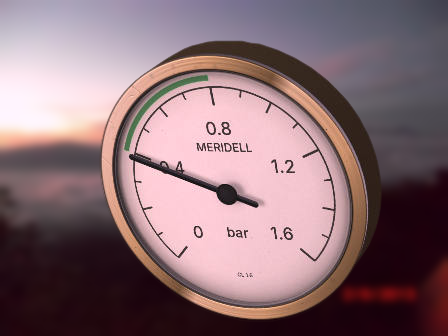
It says 0.4 bar
